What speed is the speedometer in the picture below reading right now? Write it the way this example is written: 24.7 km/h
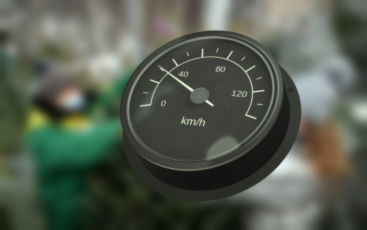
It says 30 km/h
